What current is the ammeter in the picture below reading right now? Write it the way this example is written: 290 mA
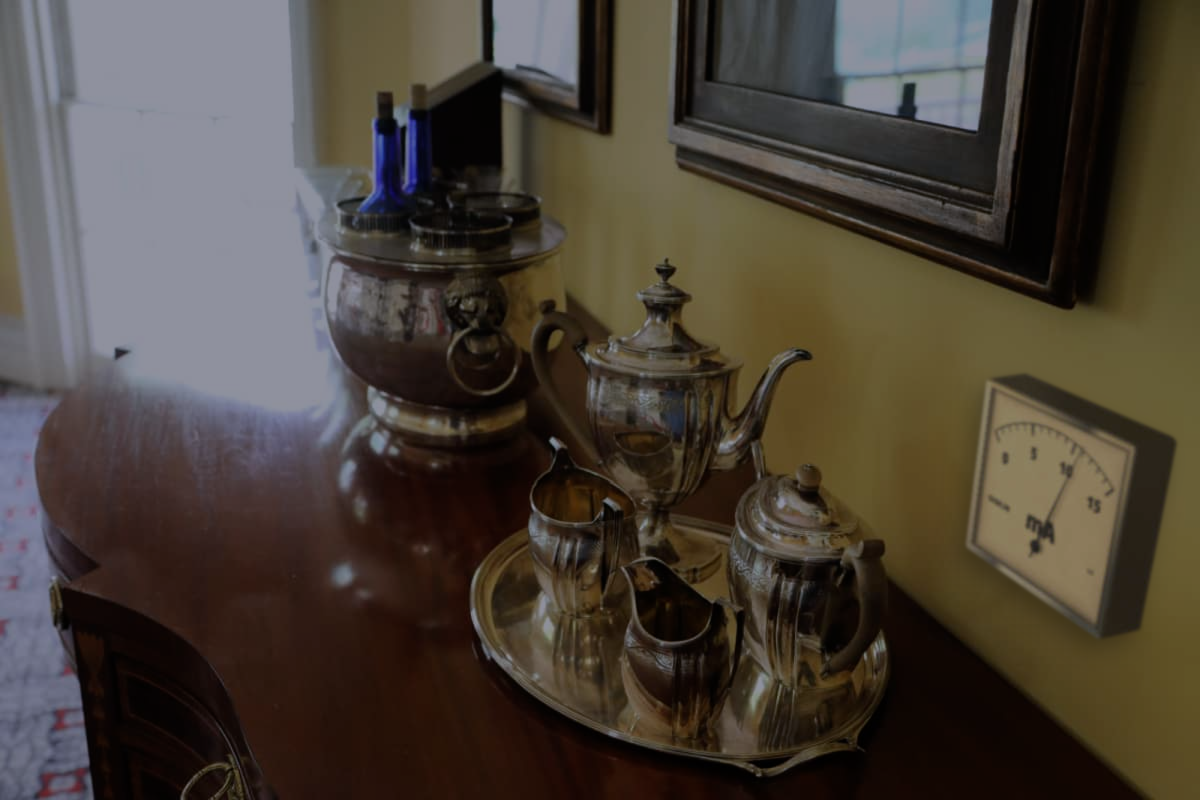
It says 11 mA
